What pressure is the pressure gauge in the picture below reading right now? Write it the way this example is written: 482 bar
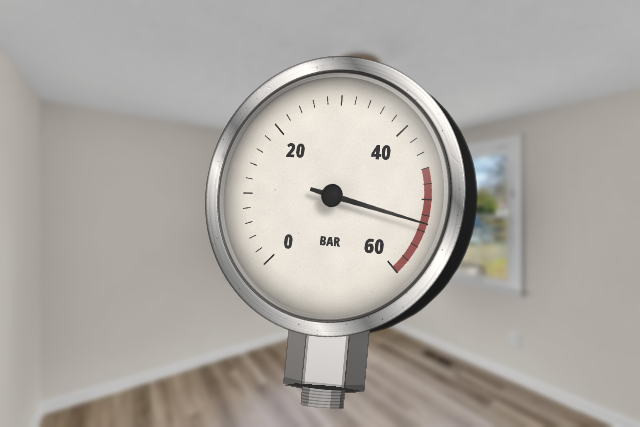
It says 53 bar
